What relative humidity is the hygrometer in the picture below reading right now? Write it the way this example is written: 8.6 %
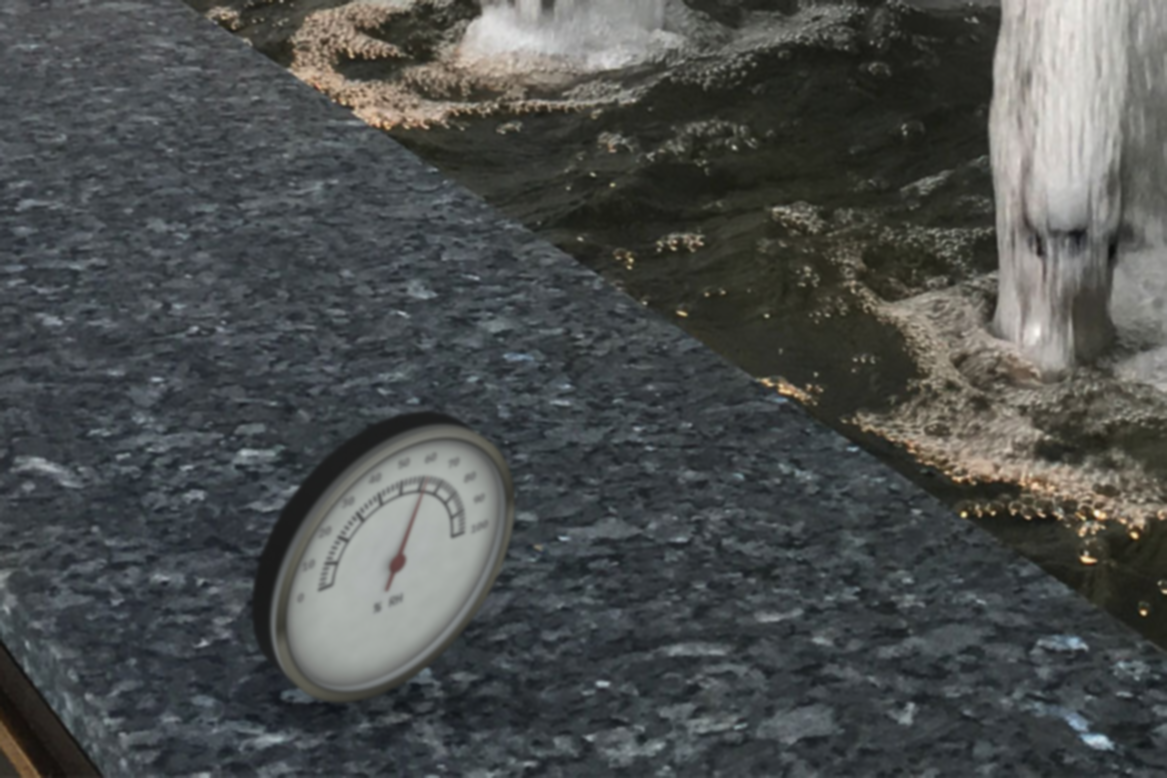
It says 60 %
